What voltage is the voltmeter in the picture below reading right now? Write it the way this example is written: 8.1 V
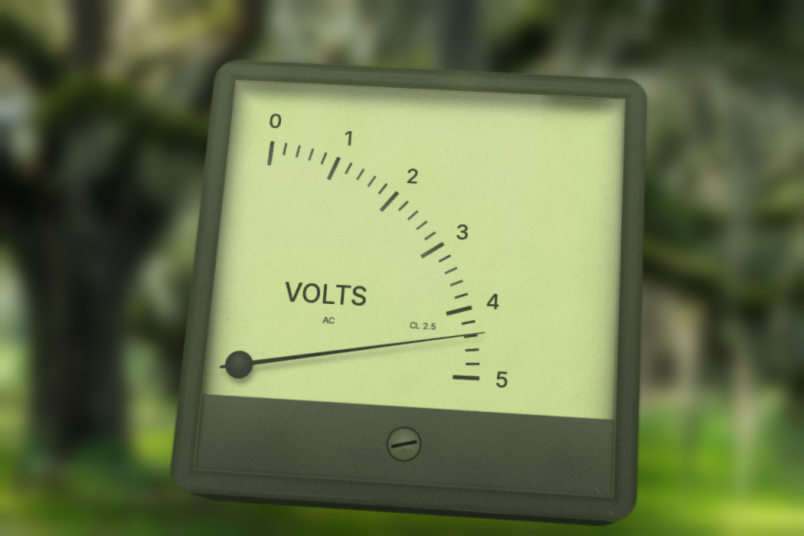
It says 4.4 V
